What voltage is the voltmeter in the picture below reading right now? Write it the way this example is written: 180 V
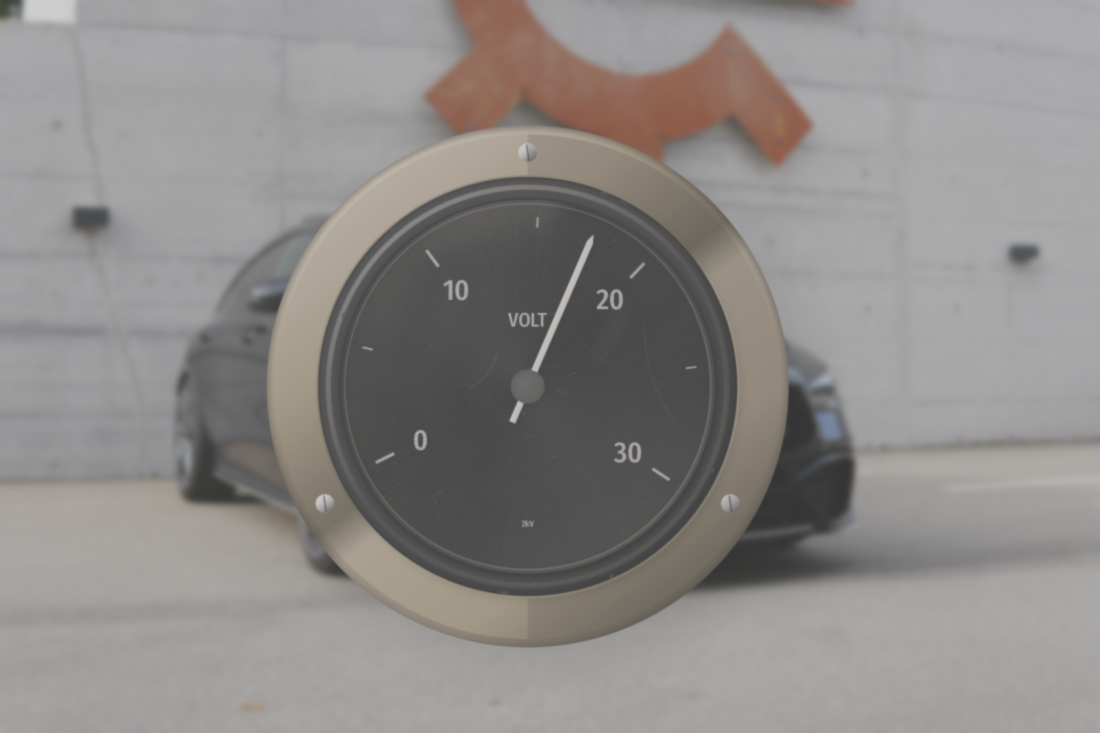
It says 17.5 V
